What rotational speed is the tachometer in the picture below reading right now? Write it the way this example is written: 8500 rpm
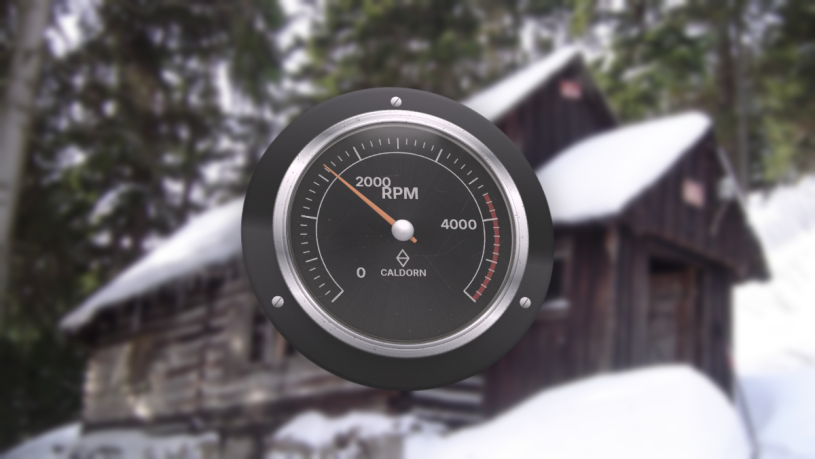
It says 1600 rpm
